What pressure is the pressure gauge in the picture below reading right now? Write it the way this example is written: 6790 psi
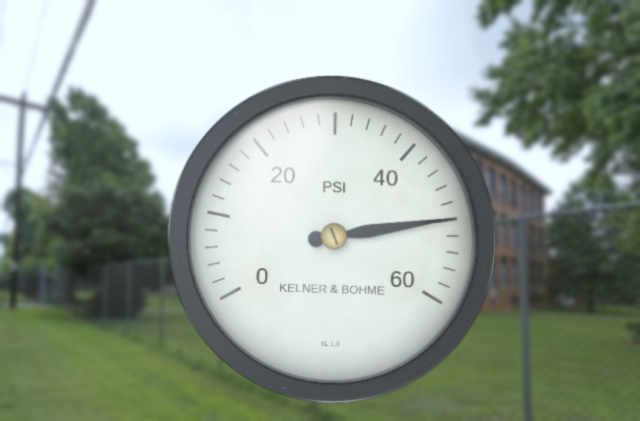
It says 50 psi
